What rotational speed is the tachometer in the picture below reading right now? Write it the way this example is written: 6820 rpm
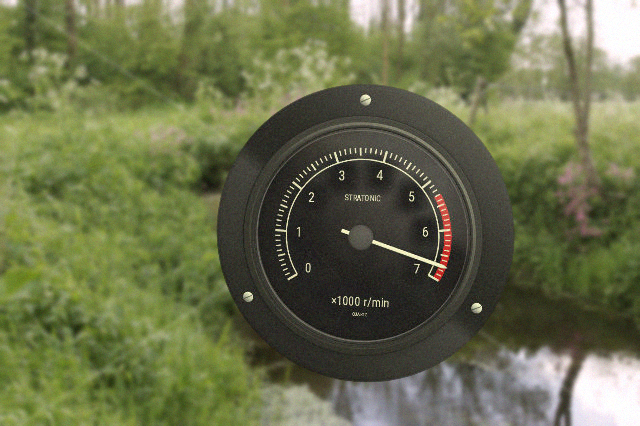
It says 6700 rpm
